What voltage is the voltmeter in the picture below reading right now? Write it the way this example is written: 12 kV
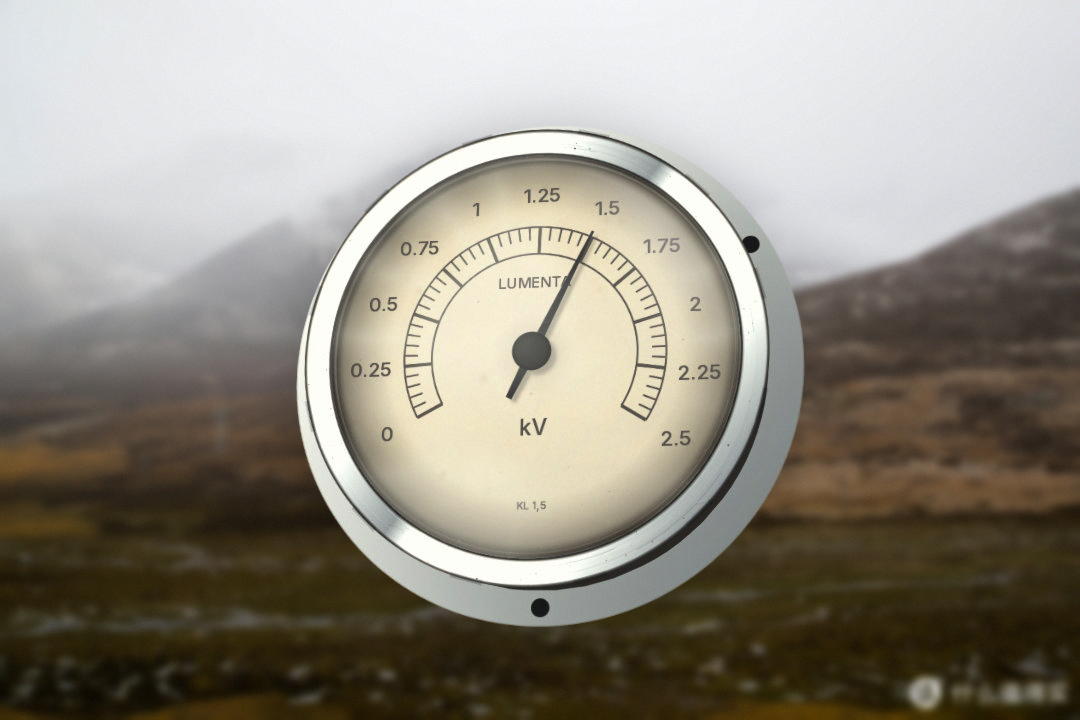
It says 1.5 kV
